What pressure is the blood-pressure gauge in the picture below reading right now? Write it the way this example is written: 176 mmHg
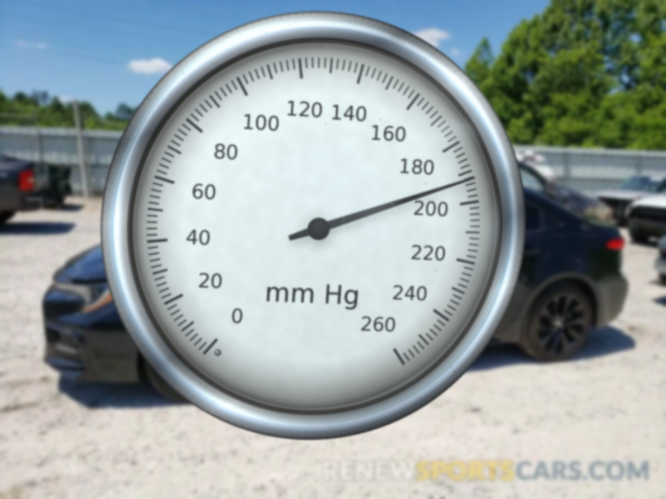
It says 192 mmHg
